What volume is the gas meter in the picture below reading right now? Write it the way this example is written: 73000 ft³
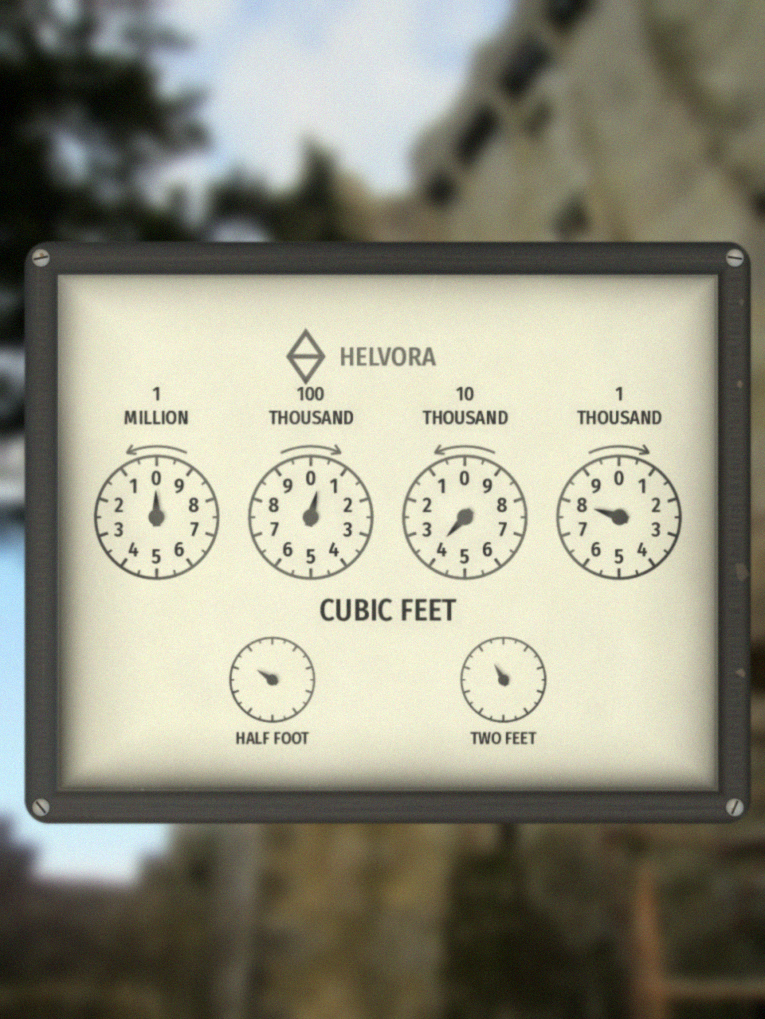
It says 3800 ft³
